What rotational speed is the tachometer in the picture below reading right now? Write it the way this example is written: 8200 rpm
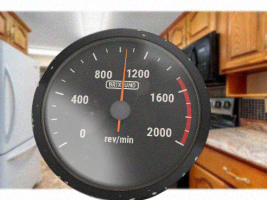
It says 1050 rpm
